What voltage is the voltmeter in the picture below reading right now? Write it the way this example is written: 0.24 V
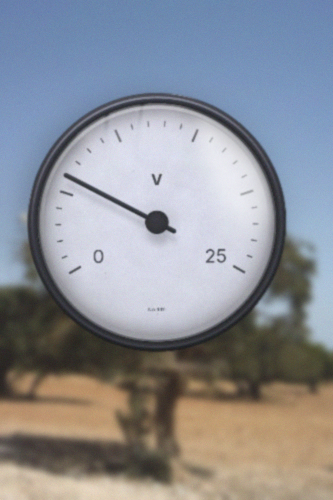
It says 6 V
